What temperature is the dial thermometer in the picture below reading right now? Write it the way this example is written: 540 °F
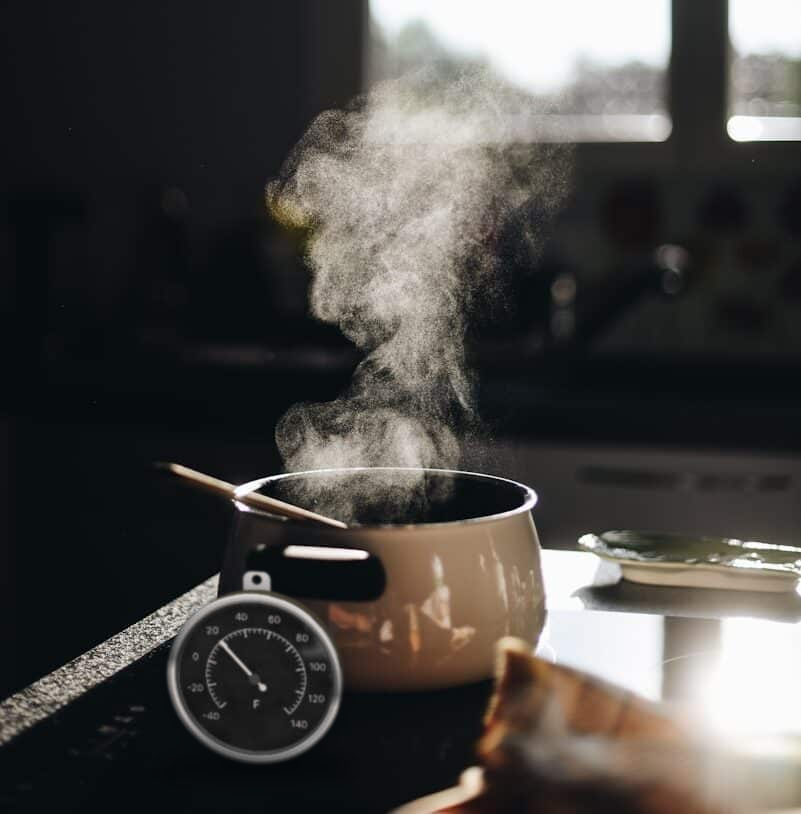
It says 20 °F
